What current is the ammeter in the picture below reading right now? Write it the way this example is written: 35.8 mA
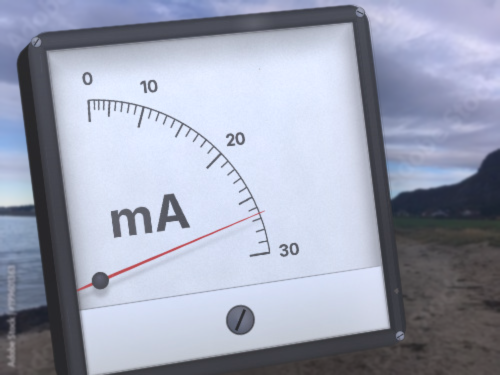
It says 26.5 mA
